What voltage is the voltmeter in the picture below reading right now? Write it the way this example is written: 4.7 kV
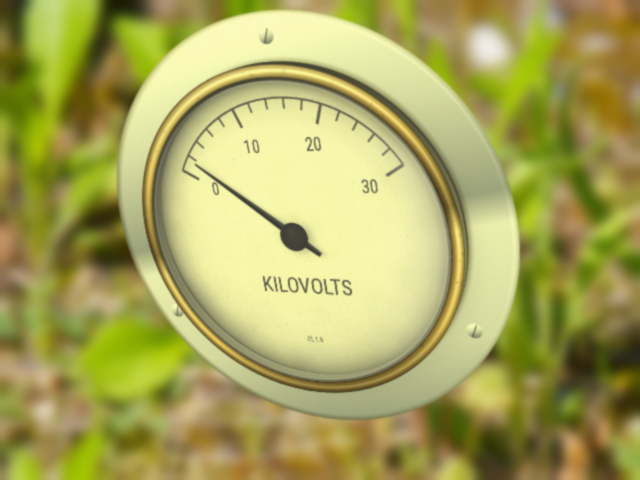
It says 2 kV
